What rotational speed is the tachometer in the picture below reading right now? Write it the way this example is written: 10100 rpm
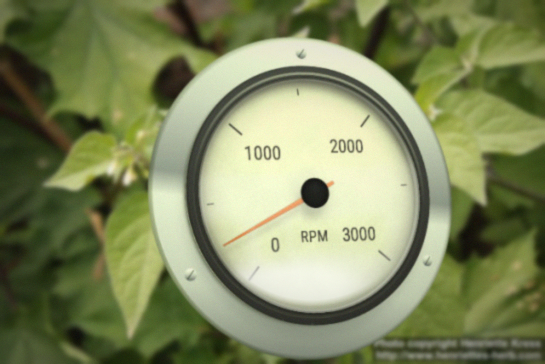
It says 250 rpm
